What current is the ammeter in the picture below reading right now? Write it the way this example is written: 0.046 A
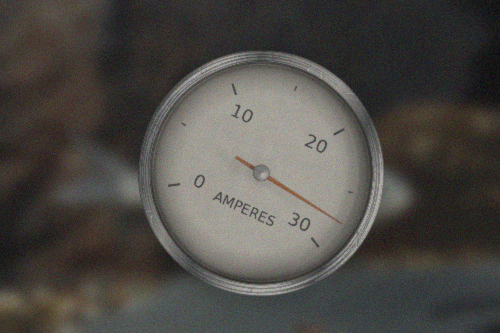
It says 27.5 A
